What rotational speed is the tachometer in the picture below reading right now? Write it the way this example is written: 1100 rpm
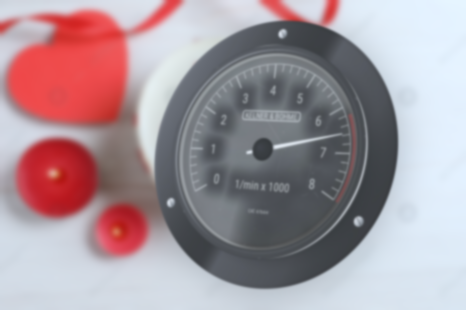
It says 6600 rpm
